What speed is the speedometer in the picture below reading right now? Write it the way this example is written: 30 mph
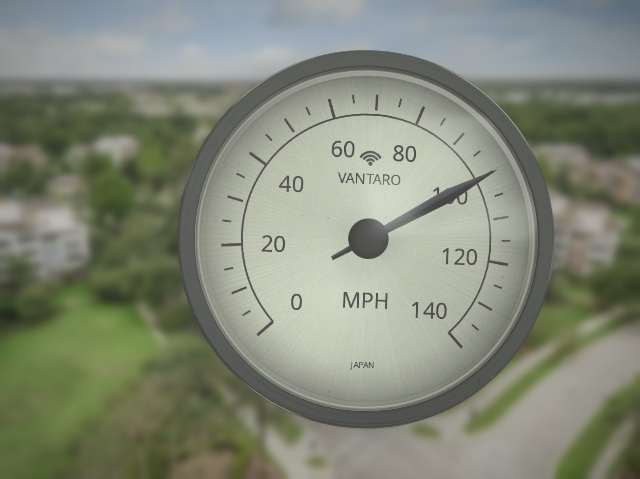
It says 100 mph
